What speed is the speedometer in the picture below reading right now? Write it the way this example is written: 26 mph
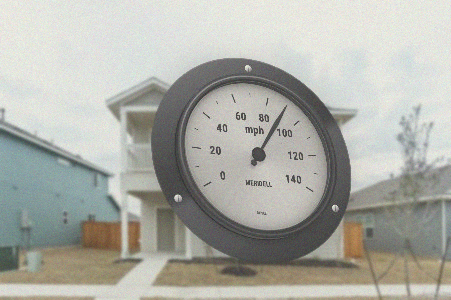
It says 90 mph
